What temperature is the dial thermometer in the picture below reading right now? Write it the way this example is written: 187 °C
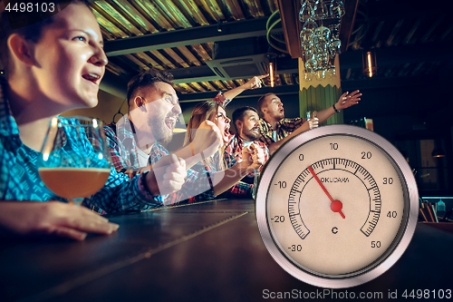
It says 0 °C
